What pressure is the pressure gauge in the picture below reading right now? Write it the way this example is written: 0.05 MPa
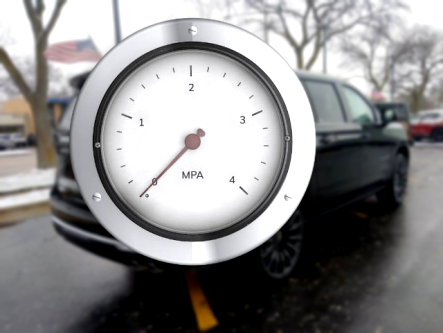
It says 0 MPa
